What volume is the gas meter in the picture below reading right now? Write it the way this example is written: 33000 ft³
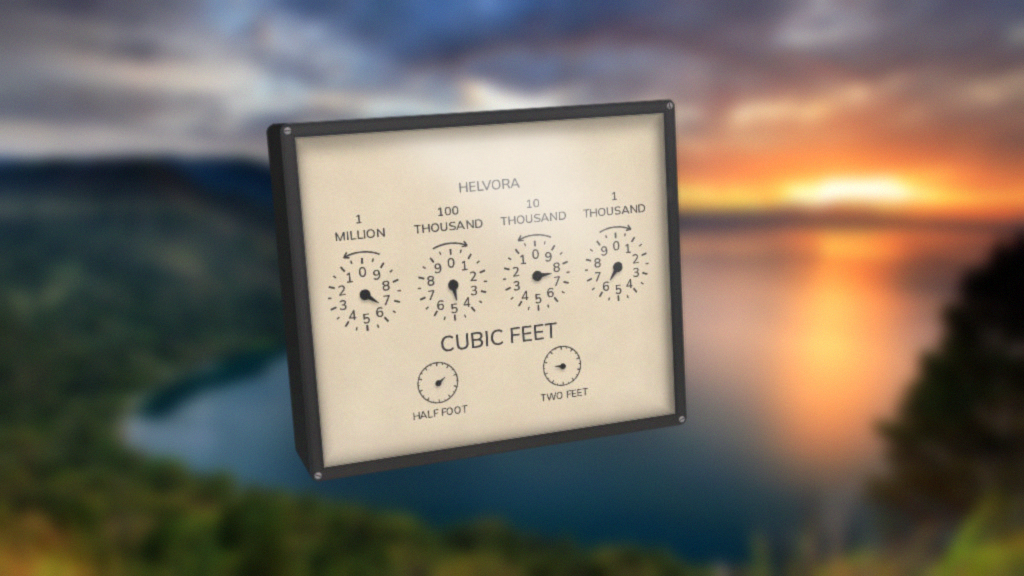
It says 647600 ft³
